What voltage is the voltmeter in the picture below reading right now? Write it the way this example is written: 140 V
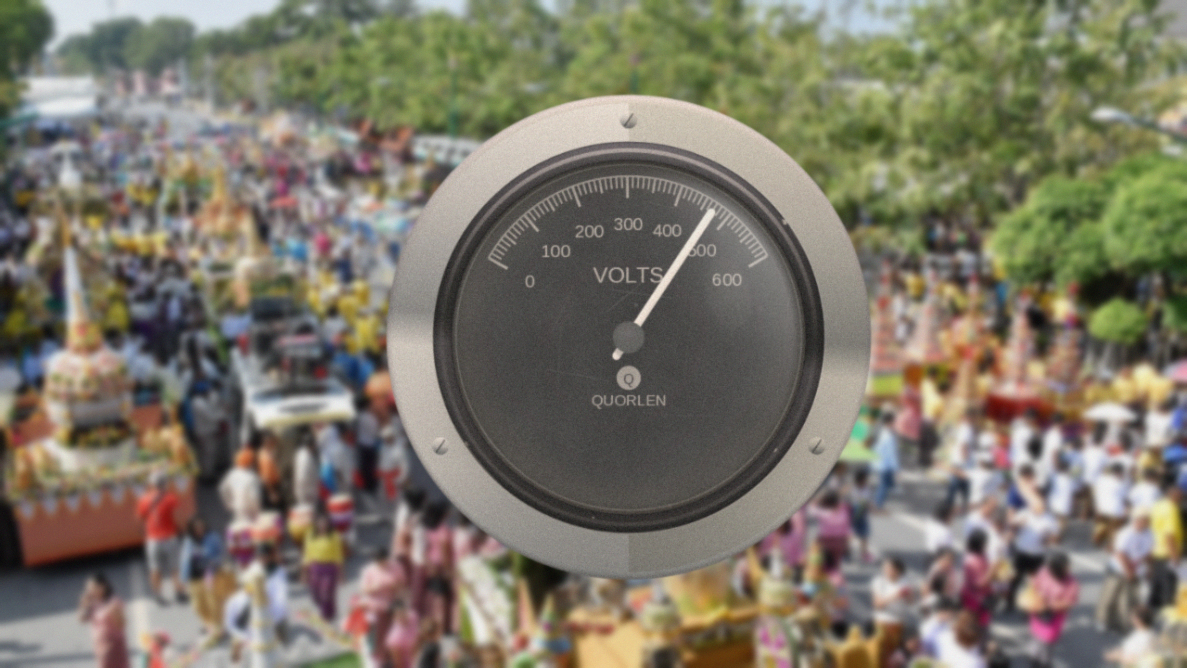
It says 470 V
